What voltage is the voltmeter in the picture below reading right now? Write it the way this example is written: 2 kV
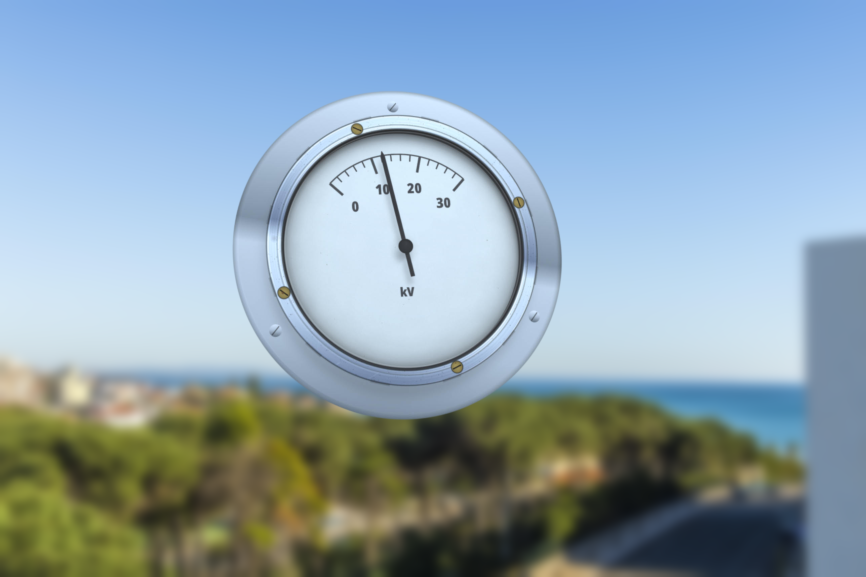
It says 12 kV
